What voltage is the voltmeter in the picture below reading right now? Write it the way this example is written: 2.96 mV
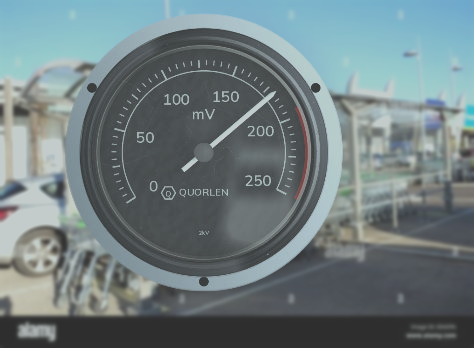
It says 180 mV
